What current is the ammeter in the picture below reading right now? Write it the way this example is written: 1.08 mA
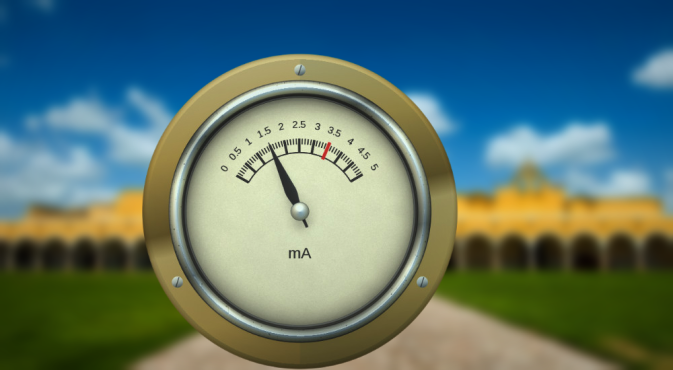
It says 1.5 mA
